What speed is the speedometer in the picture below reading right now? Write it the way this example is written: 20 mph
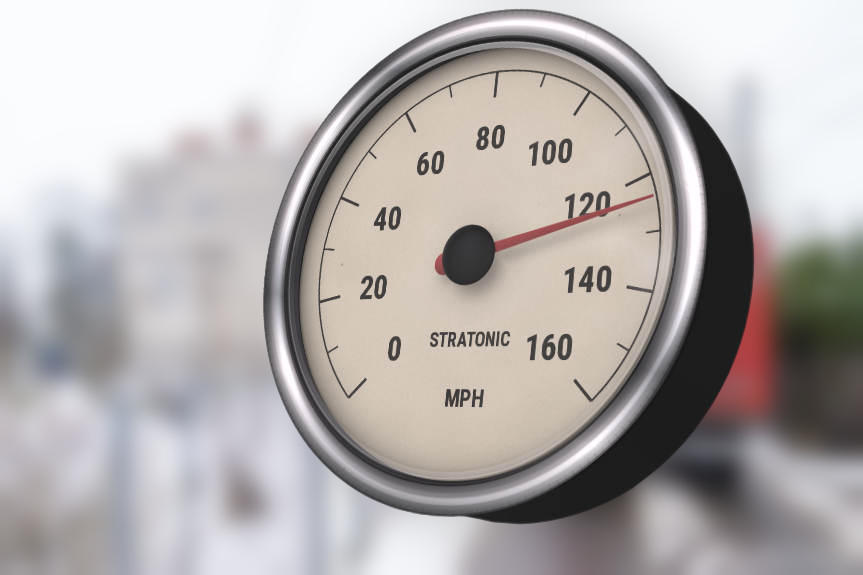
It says 125 mph
